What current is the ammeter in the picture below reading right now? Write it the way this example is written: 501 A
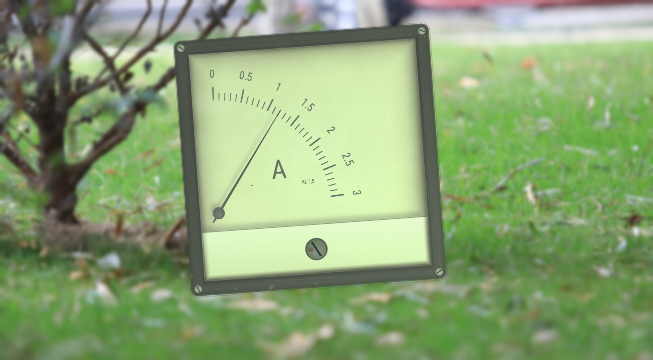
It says 1.2 A
